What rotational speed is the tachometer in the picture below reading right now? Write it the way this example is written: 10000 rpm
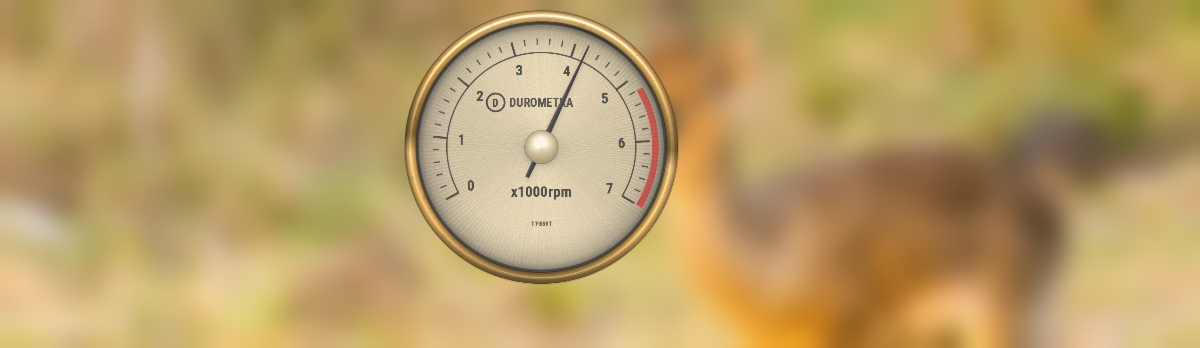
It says 4200 rpm
